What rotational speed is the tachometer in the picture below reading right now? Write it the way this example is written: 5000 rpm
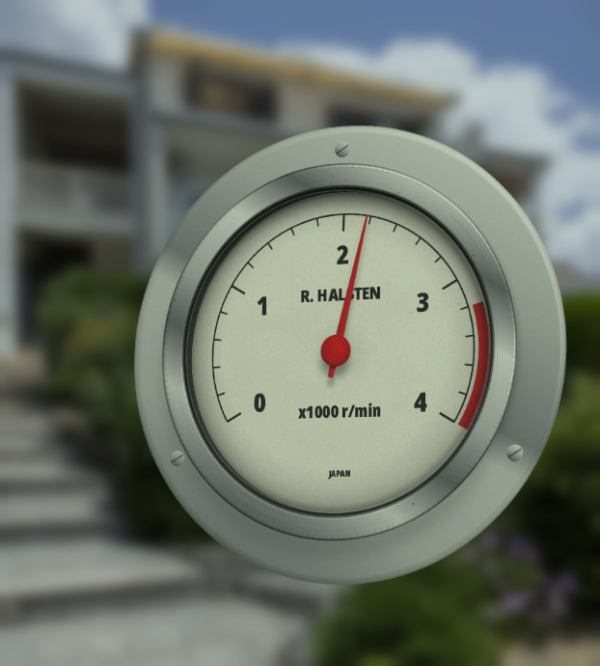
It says 2200 rpm
